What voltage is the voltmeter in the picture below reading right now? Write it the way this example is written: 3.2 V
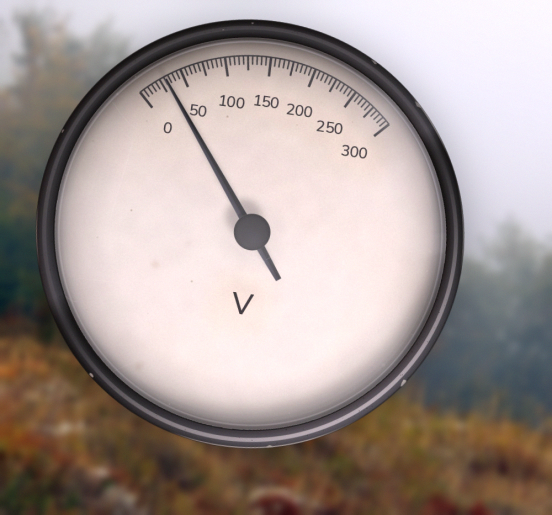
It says 30 V
